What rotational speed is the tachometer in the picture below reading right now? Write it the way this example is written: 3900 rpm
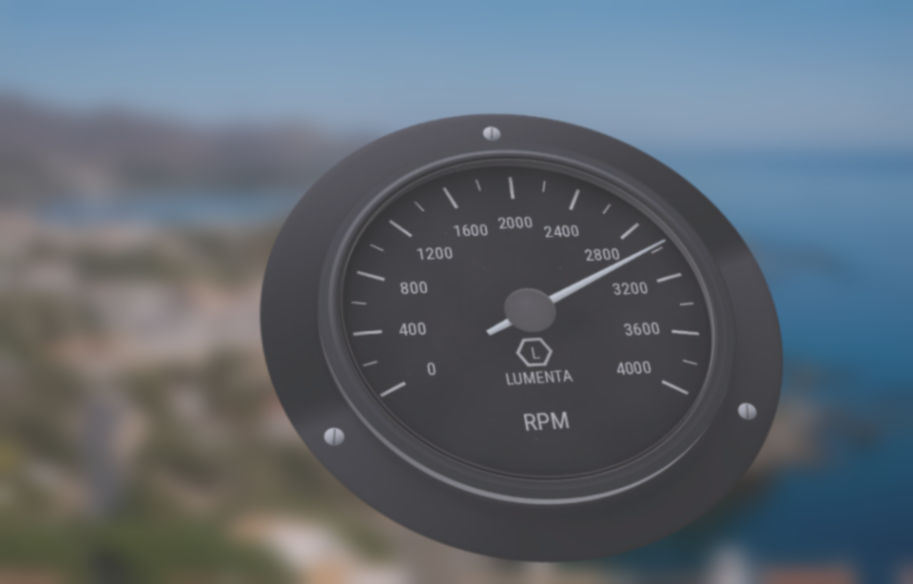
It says 3000 rpm
